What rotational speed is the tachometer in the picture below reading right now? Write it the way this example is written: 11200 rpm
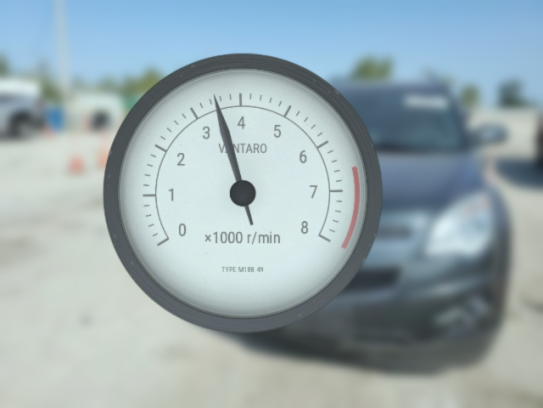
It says 3500 rpm
